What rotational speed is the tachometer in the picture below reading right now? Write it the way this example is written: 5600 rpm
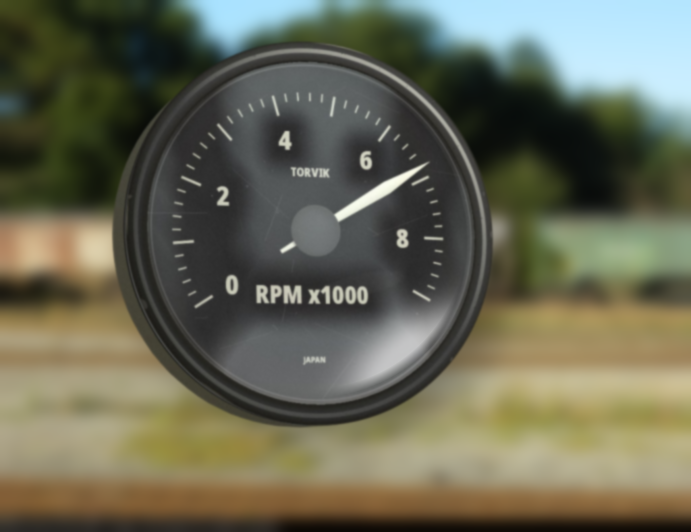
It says 6800 rpm
